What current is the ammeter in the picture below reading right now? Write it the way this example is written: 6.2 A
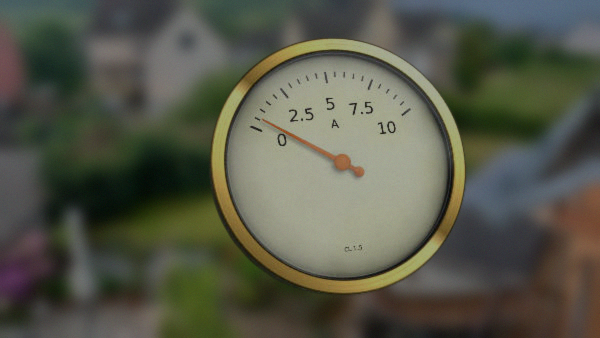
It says 0.5 A
